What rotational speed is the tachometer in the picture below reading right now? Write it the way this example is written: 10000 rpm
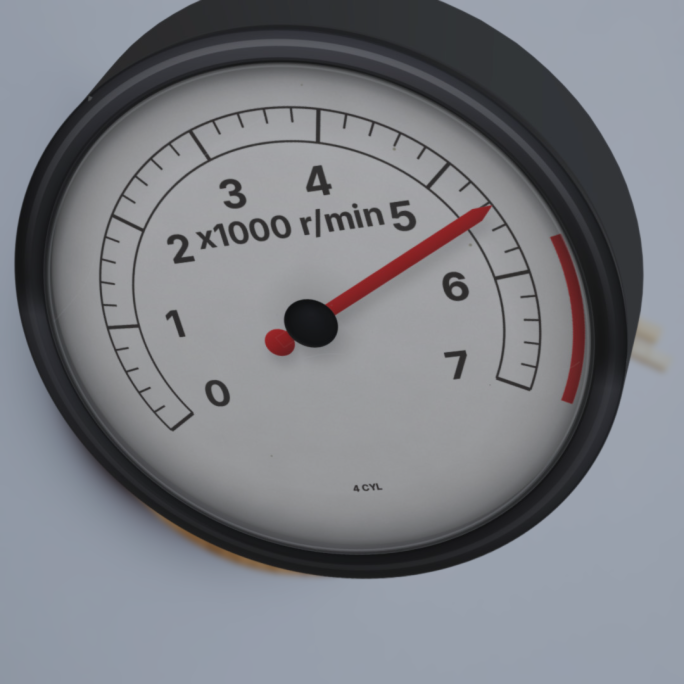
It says 5400 rpm
